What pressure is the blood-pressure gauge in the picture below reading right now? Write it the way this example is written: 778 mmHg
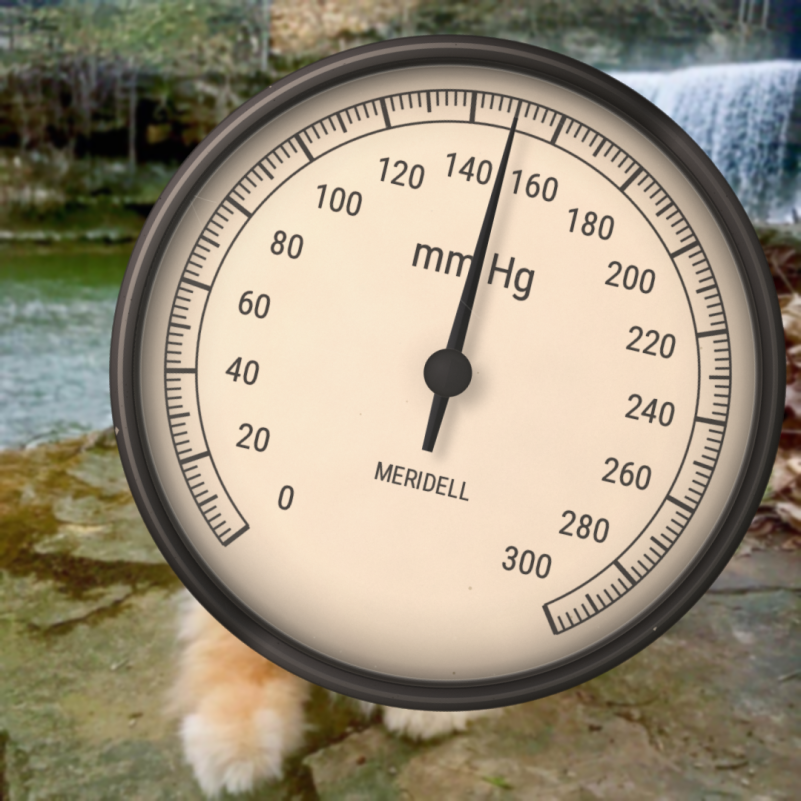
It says 150 mmHg
